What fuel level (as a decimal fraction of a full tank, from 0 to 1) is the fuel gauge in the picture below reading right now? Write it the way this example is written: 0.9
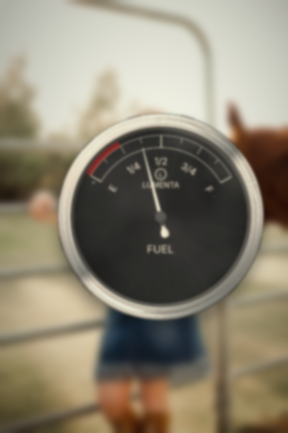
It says 0.375
